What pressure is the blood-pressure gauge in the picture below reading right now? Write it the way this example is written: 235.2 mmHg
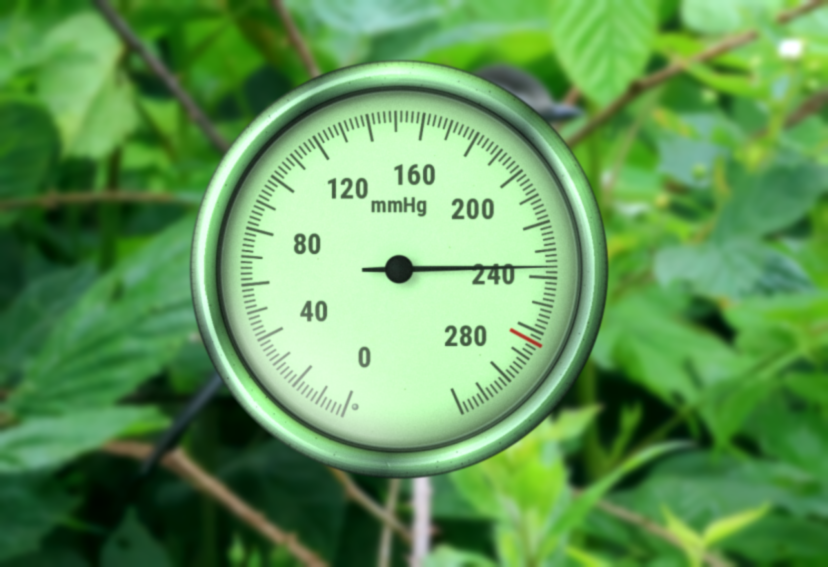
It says 236 mmHg
